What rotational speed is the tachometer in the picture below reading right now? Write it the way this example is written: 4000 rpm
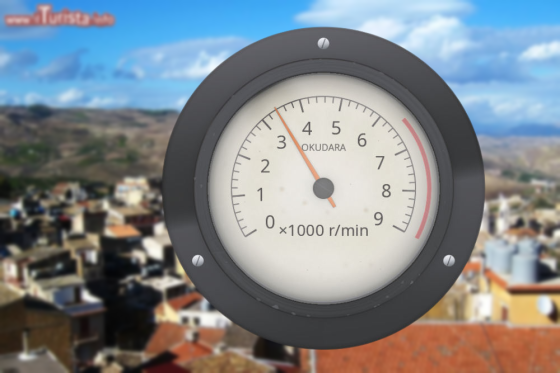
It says 3400 rpm
